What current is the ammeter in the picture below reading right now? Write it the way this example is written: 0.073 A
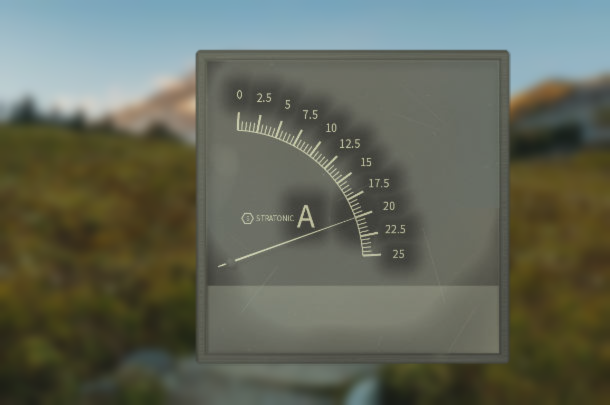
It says 20 A
